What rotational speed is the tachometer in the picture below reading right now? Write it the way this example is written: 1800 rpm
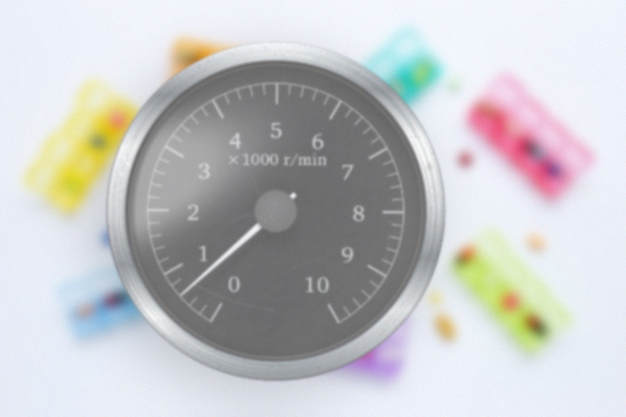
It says 600 rpm
